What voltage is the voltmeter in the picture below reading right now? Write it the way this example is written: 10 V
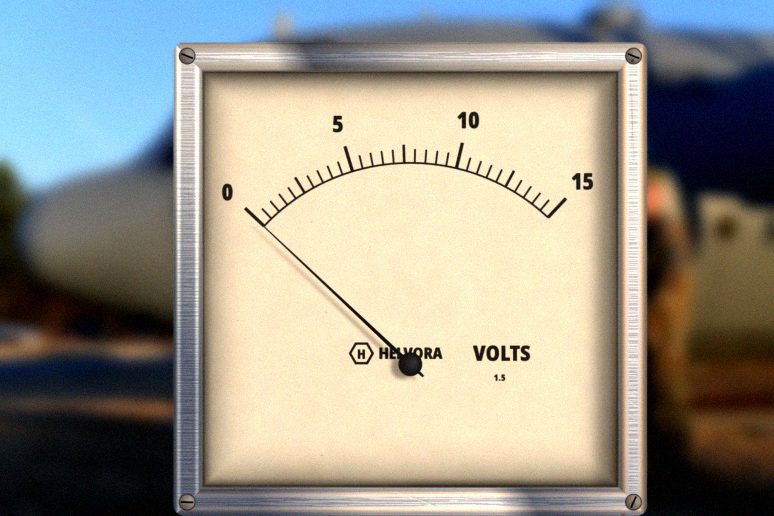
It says 0 V
